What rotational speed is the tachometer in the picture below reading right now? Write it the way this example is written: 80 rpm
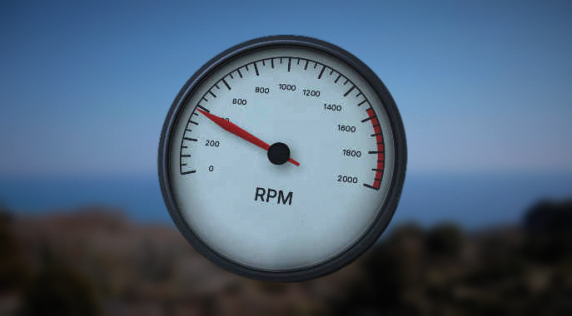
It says 375 rpm
